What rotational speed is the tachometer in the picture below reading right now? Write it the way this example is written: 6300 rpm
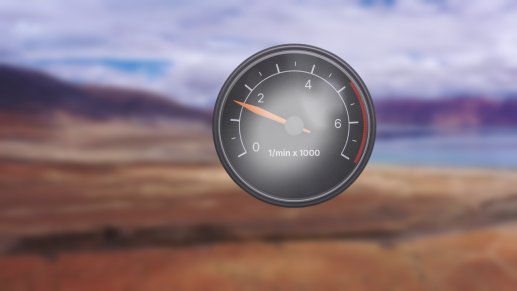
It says 1500 rpm
